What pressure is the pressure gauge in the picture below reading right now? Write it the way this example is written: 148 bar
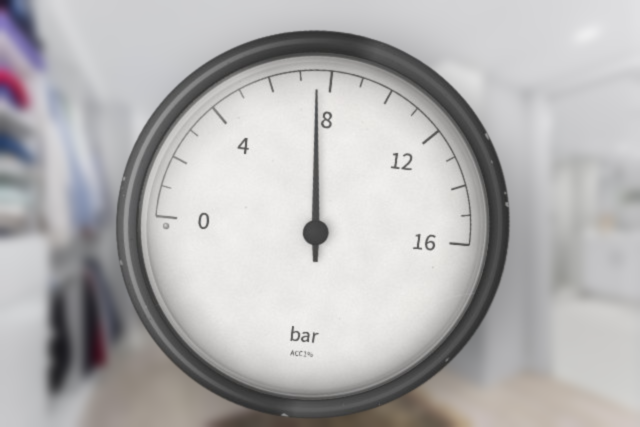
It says 7.5 bar
